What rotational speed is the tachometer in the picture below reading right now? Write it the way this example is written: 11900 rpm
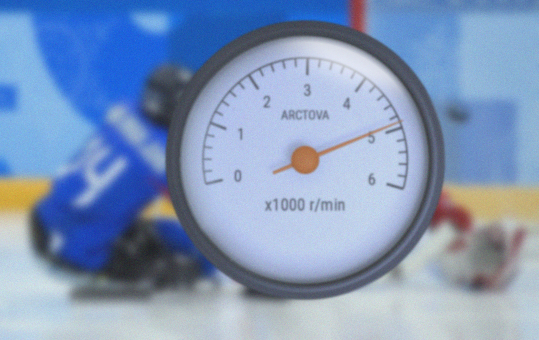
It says 4900 rpm
